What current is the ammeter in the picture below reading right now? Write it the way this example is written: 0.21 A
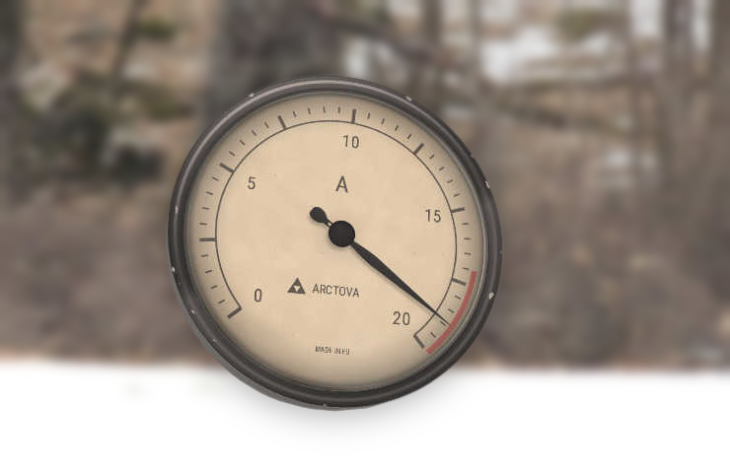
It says 19 A
